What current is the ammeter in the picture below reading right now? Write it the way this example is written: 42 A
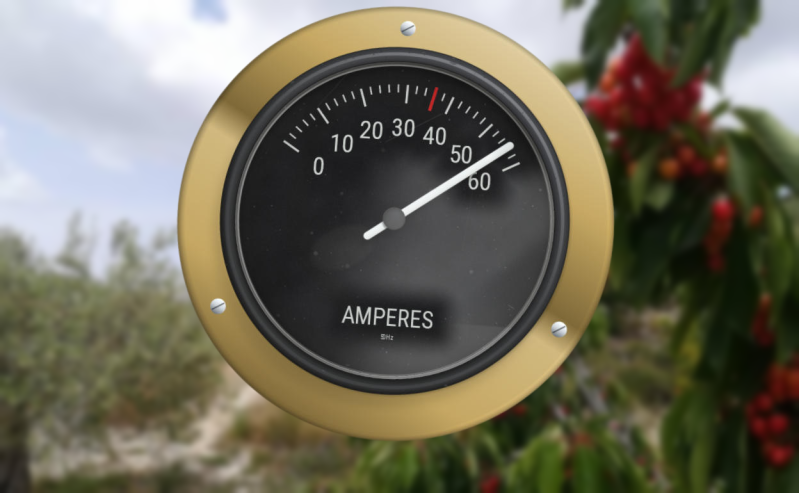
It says 56 A
